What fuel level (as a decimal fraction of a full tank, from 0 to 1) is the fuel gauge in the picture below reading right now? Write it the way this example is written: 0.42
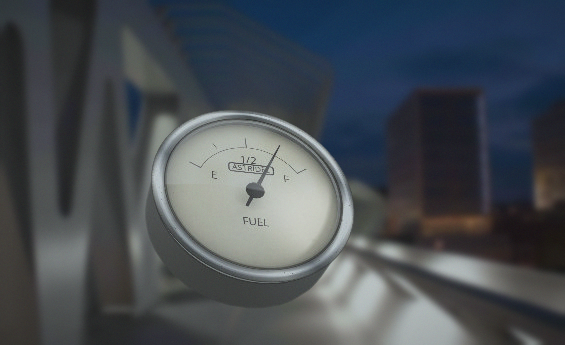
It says 0.75
